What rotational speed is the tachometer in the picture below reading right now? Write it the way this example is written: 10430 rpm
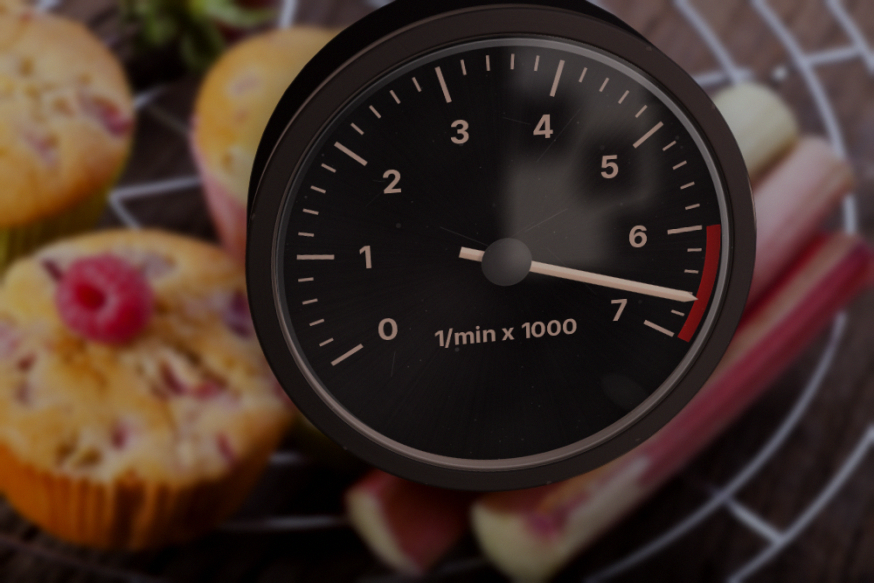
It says 6600 rpm
